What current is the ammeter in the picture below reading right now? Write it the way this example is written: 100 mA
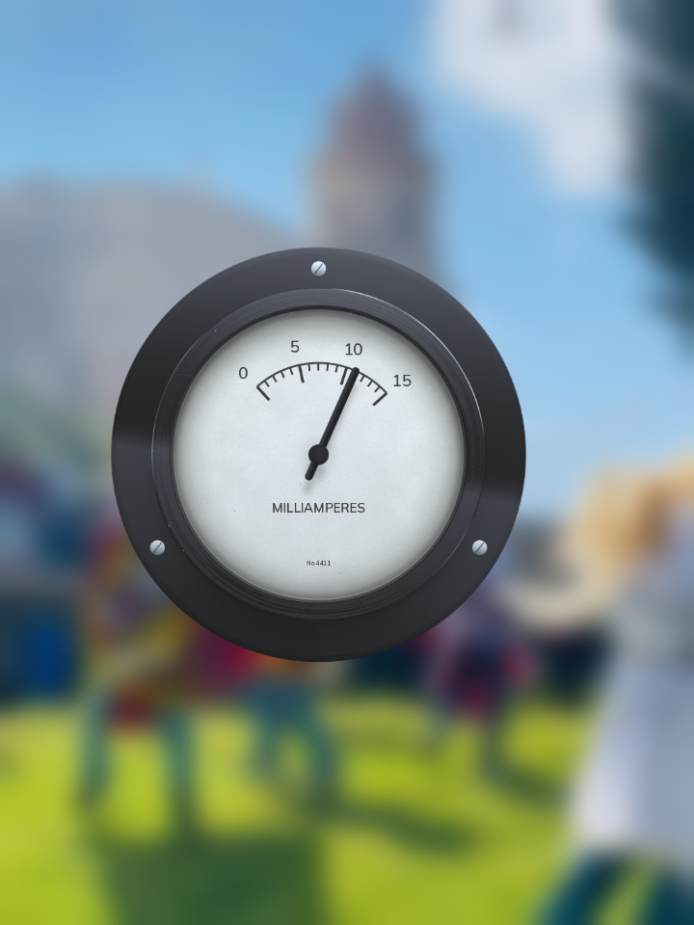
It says 11 mA
